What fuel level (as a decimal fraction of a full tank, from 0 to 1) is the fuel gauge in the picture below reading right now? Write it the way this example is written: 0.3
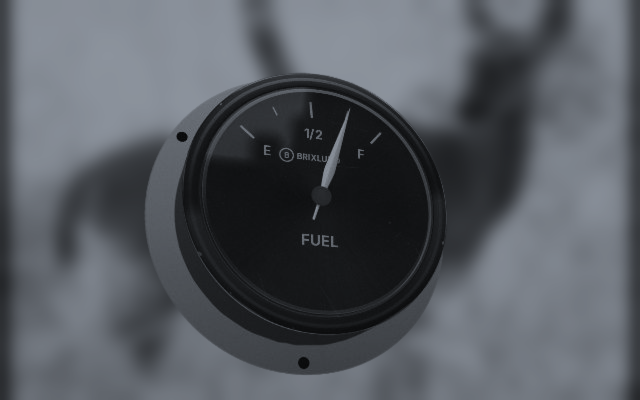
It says 0.75
